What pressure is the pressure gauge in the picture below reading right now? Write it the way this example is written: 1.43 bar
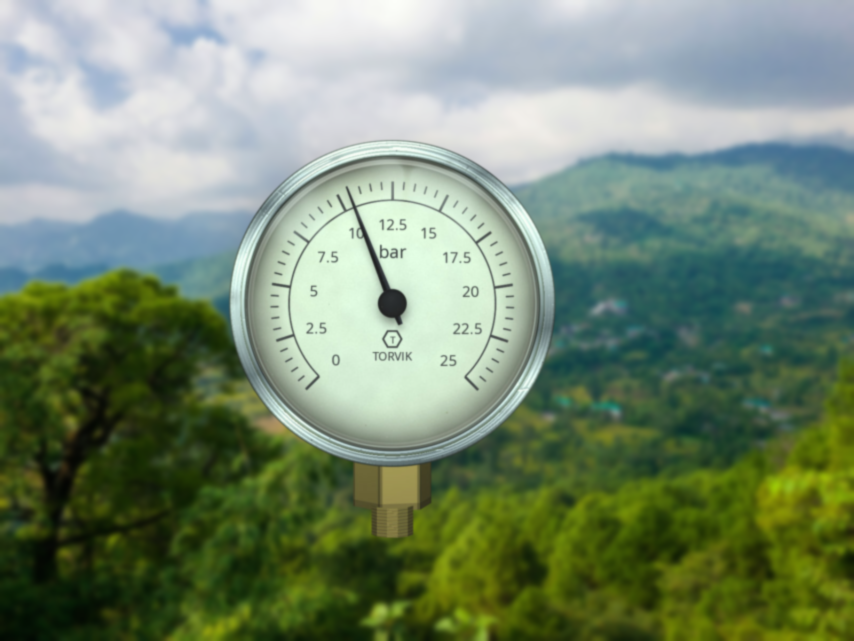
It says 10.5 bar
